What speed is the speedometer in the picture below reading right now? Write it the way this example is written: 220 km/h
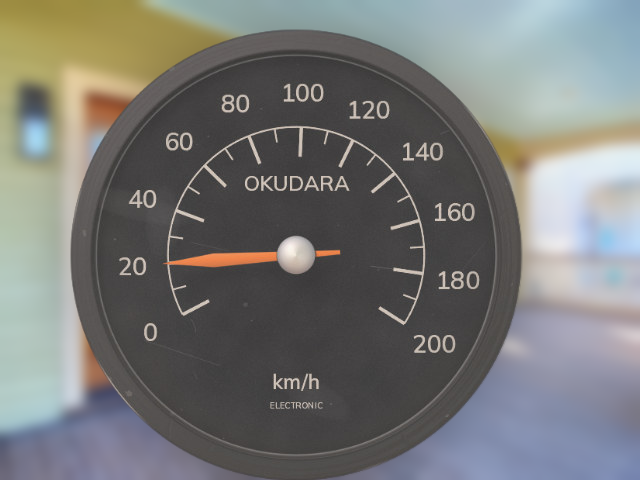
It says 20 km/h
